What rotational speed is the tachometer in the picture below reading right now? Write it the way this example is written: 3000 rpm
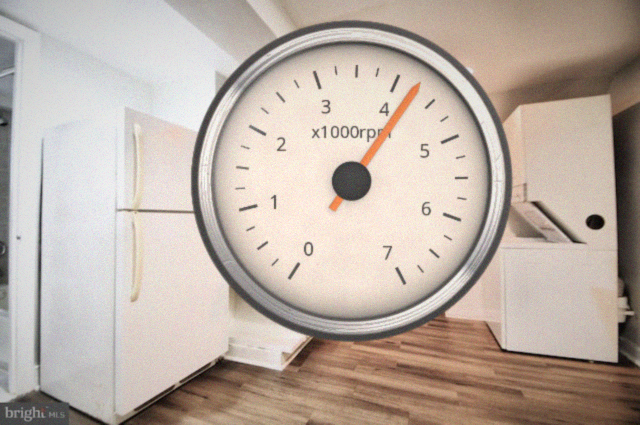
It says 4250 rpm
